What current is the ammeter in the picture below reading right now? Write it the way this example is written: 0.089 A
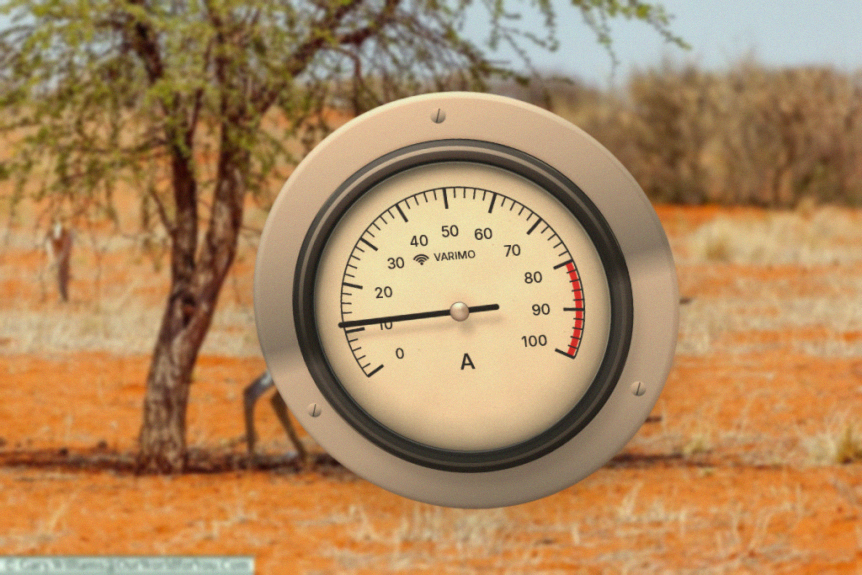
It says 12 A
